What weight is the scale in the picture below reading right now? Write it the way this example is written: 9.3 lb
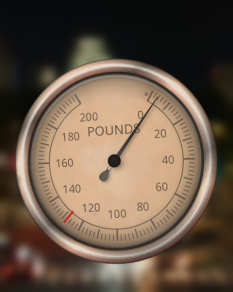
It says 4 lb
